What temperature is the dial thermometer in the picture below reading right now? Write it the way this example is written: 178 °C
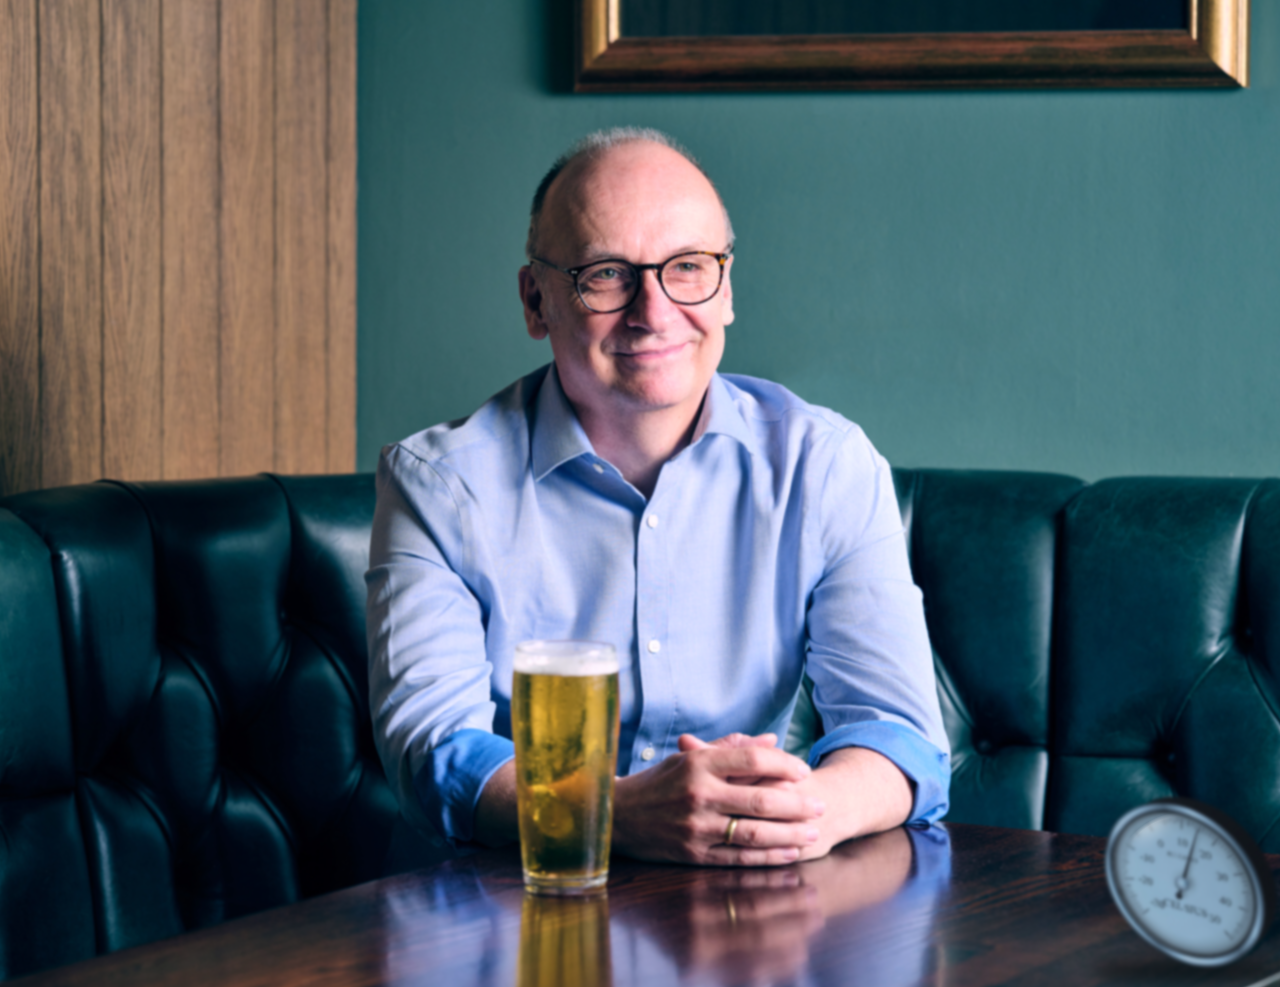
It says 15 °C
